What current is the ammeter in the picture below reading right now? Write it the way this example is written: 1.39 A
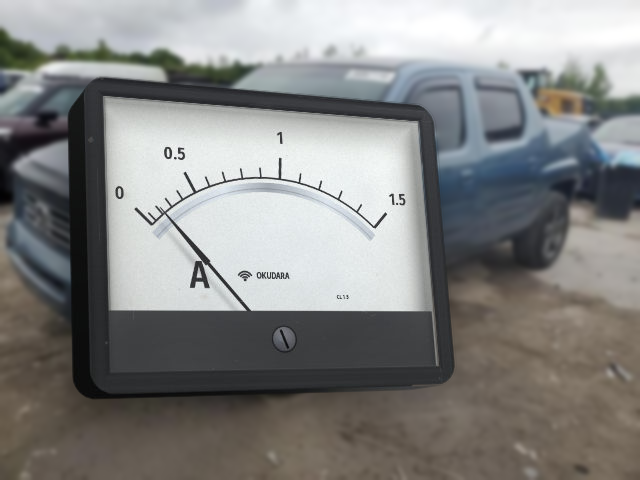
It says 0.2 A
